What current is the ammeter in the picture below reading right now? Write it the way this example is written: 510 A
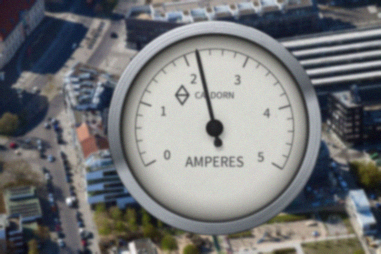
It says 2.2 A
